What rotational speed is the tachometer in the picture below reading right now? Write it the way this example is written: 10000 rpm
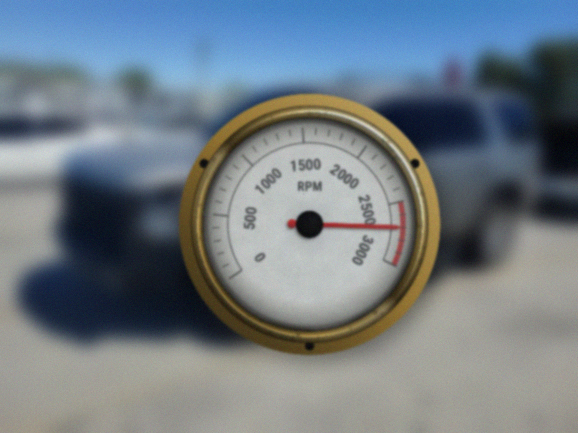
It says 2700 rpm
